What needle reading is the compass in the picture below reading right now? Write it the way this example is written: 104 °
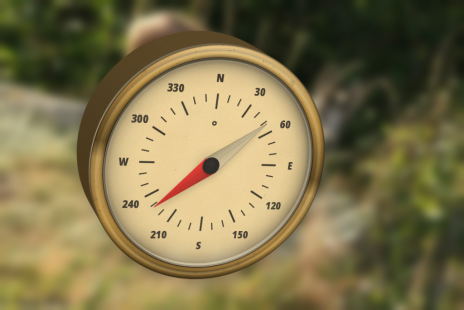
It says 230 °
